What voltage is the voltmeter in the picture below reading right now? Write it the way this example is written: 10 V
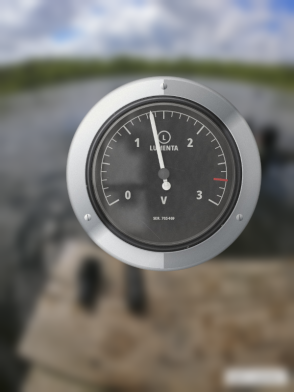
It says 1.35 V
